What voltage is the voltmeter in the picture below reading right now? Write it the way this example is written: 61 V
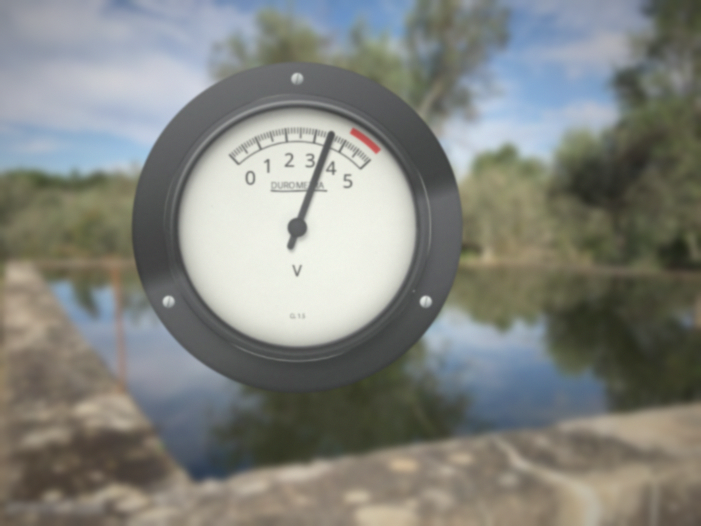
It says 3.5 V
